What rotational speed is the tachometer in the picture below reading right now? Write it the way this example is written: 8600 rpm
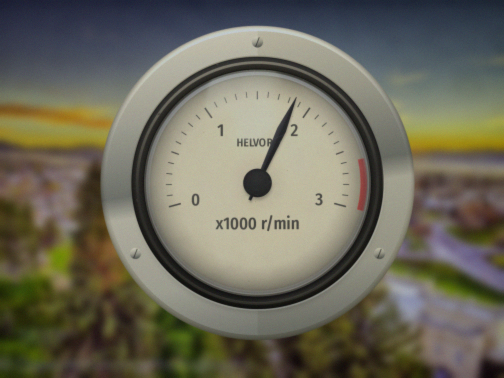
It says 1850 rpm
